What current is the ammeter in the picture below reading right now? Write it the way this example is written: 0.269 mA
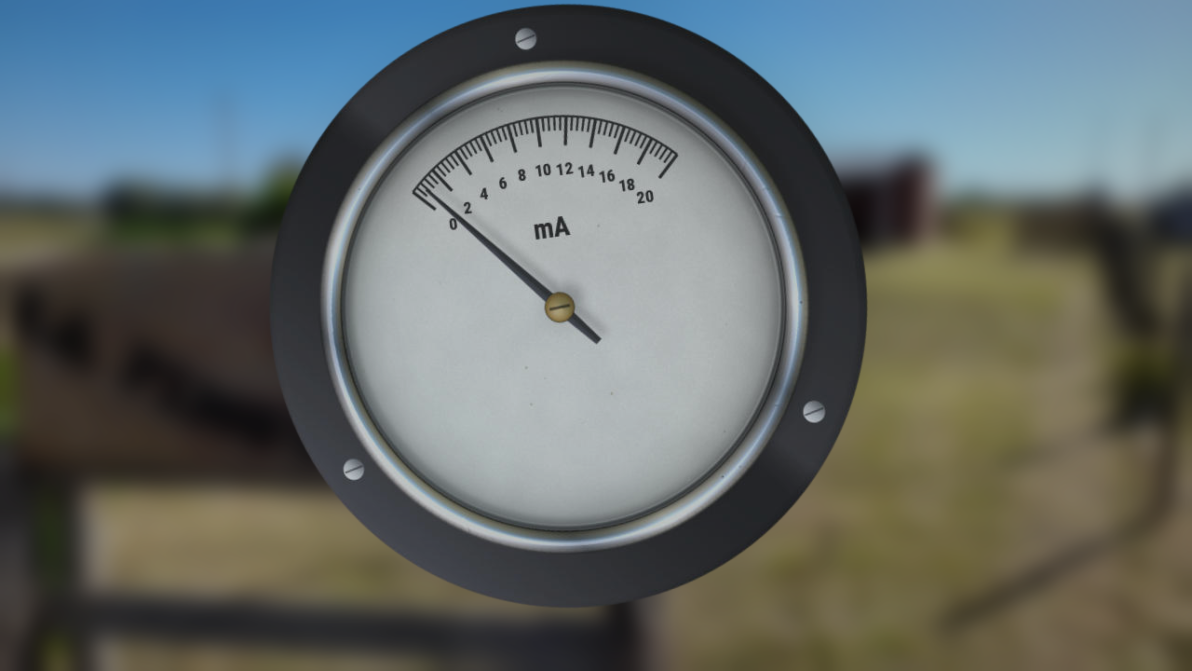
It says 0.8 mA
